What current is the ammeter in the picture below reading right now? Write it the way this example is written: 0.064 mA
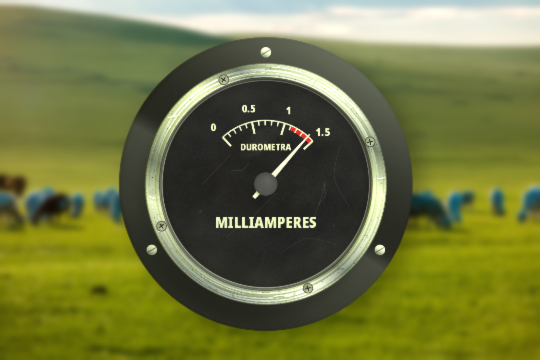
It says 1.4 mA
